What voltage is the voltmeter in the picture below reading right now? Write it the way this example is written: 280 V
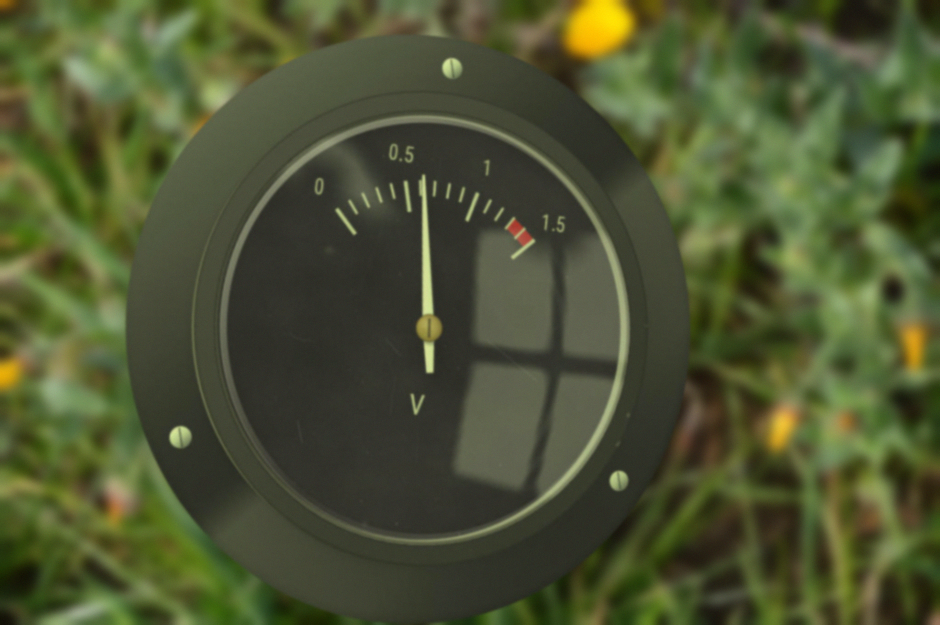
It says 0.6 V
